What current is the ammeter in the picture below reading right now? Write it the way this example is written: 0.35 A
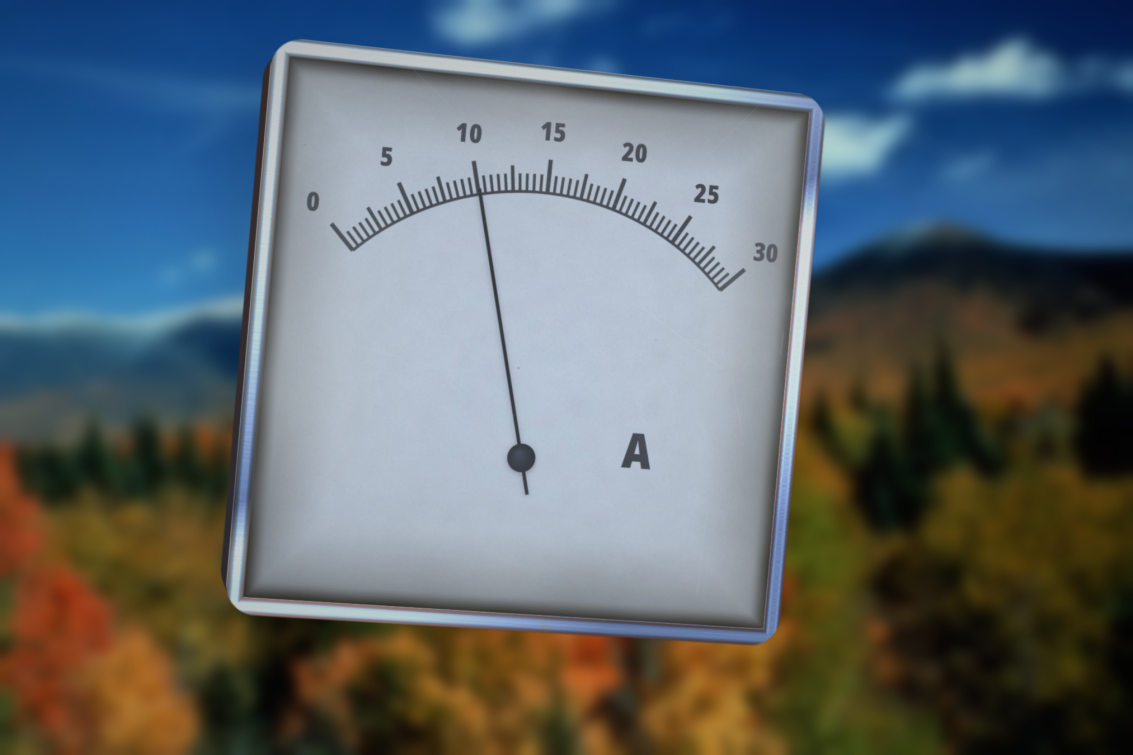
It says 10 A
